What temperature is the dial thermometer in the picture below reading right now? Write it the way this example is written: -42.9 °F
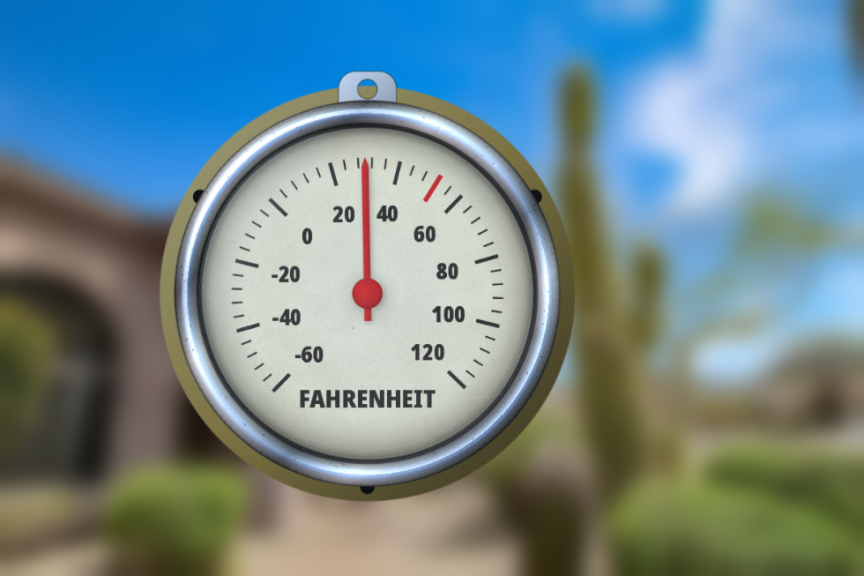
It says 30 °F
